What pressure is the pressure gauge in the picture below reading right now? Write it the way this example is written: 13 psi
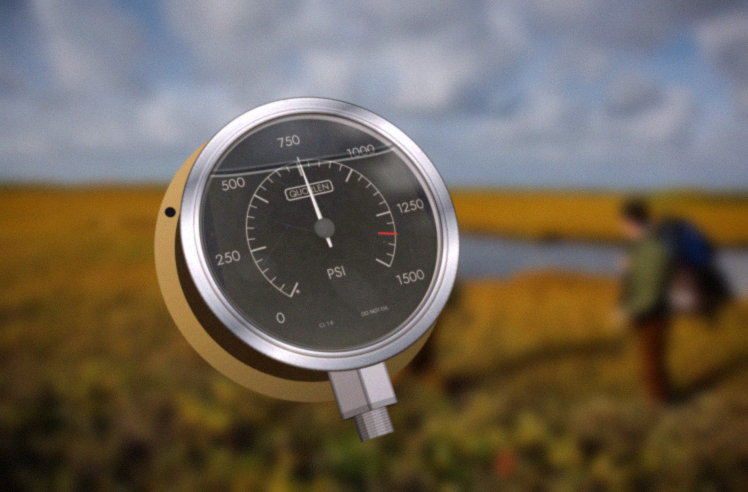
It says 750 psi
